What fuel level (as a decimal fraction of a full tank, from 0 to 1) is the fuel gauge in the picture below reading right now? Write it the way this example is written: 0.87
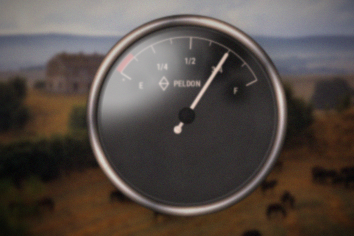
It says 0.75
